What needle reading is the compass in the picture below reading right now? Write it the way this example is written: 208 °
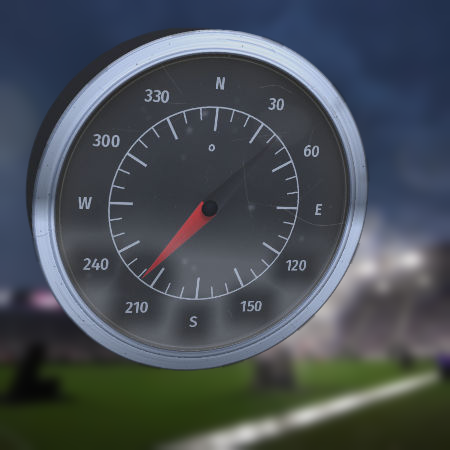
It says 220 °
